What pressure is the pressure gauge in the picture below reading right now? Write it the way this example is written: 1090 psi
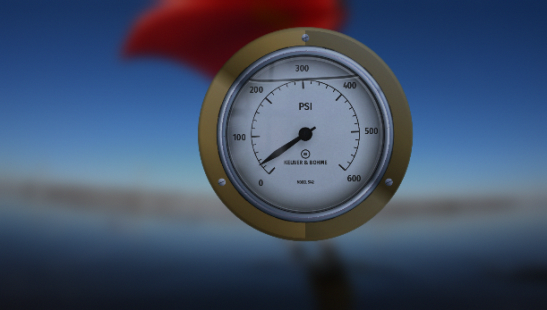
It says 30 psi
